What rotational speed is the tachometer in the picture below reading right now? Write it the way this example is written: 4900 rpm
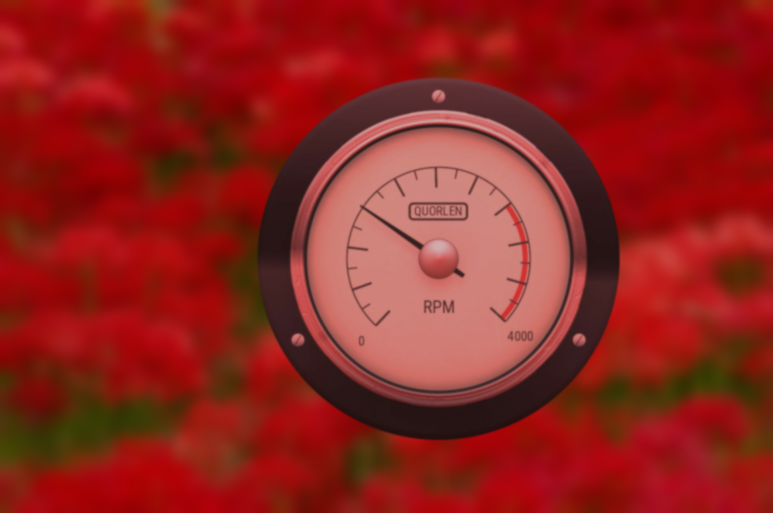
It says 1200 rpm
